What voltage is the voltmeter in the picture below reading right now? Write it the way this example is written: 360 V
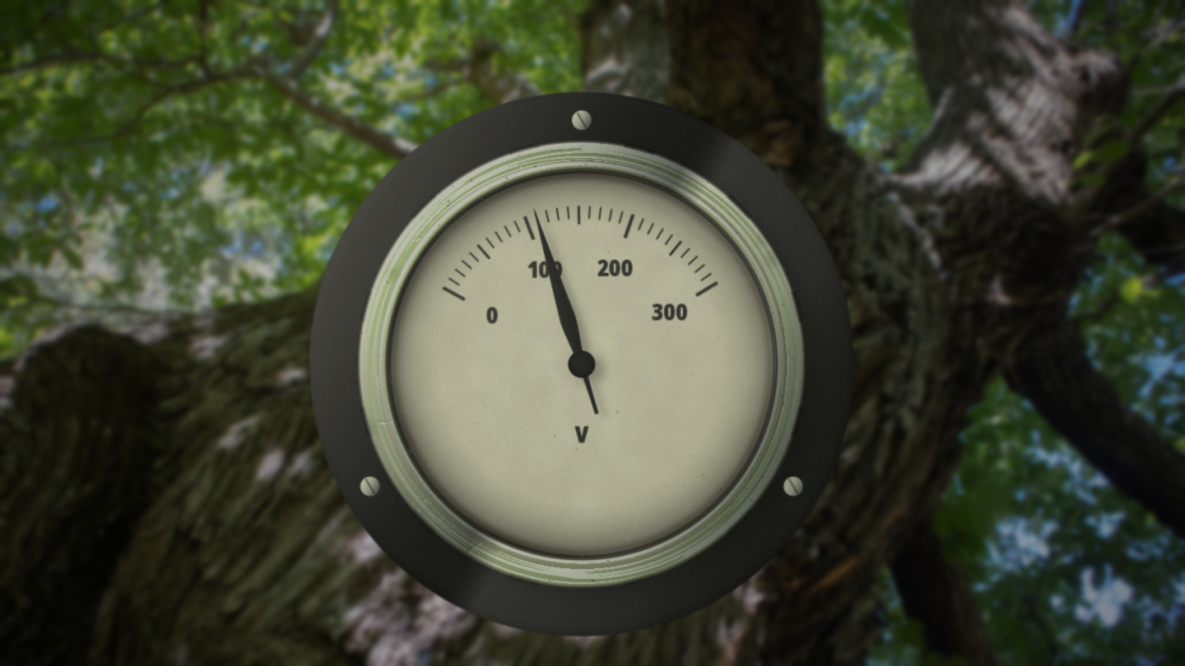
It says 110 V
